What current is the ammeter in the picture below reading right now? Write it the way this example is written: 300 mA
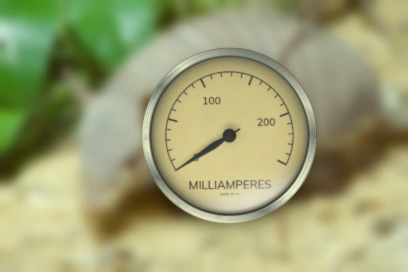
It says 0 mA
